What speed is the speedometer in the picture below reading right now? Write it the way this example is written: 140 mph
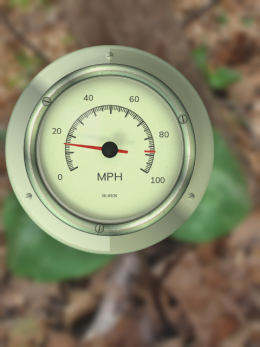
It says 15 mph
